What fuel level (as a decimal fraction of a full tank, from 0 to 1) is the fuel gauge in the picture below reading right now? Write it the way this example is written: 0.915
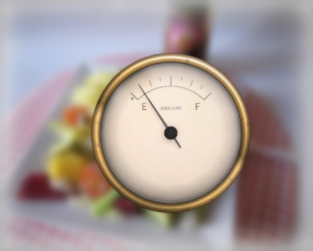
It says 0.125
